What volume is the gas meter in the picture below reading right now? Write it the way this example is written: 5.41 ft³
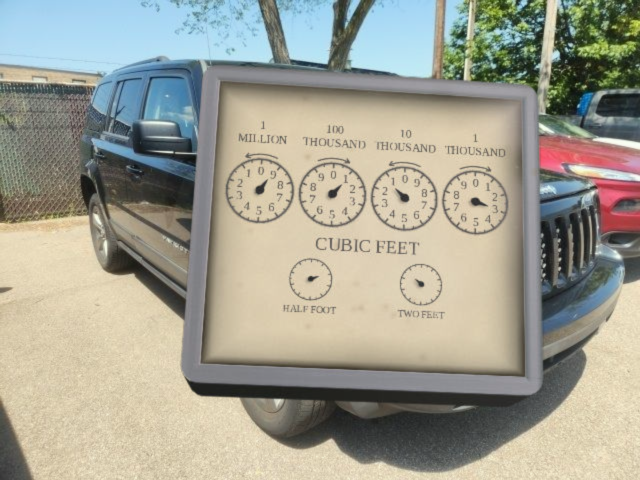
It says 911300 ft³
